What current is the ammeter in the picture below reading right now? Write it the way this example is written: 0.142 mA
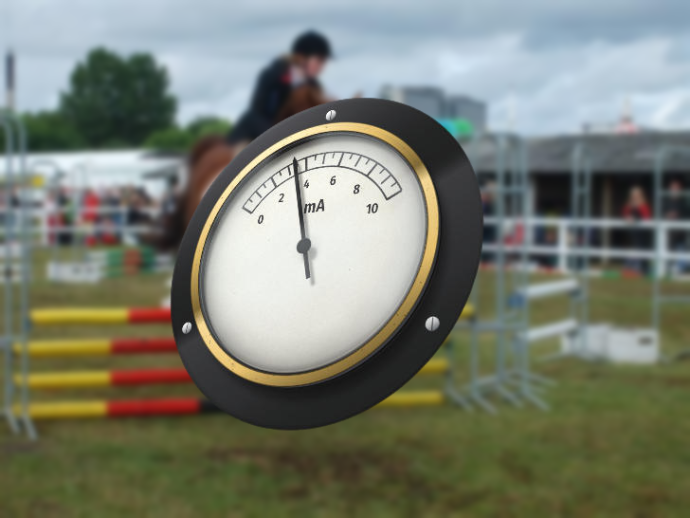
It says 3.5 mA
